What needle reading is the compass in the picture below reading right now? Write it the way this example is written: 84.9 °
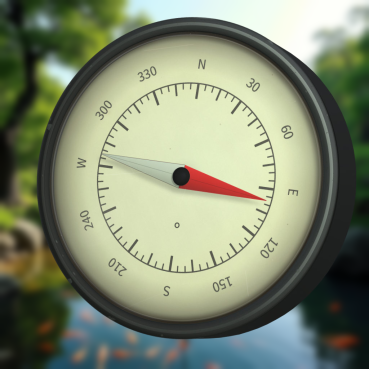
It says 97.5 °
